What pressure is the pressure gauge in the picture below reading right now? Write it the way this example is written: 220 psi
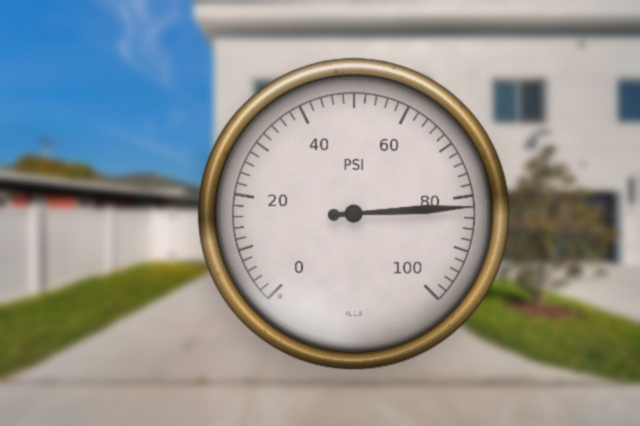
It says 82 psi
